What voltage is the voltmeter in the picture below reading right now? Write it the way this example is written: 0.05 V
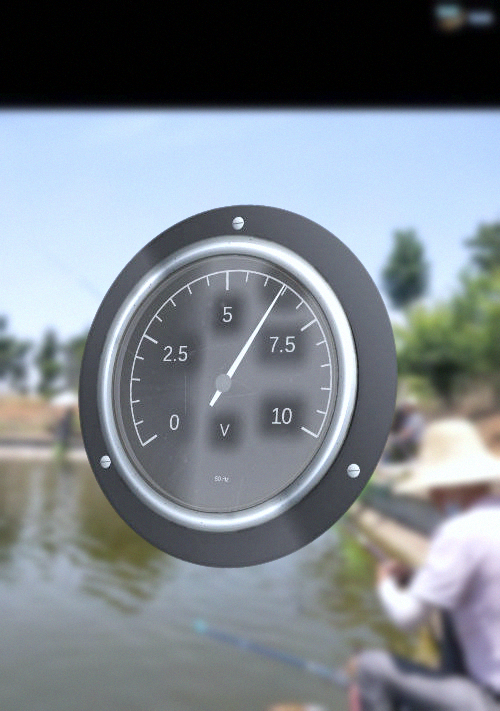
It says 6.5 V
